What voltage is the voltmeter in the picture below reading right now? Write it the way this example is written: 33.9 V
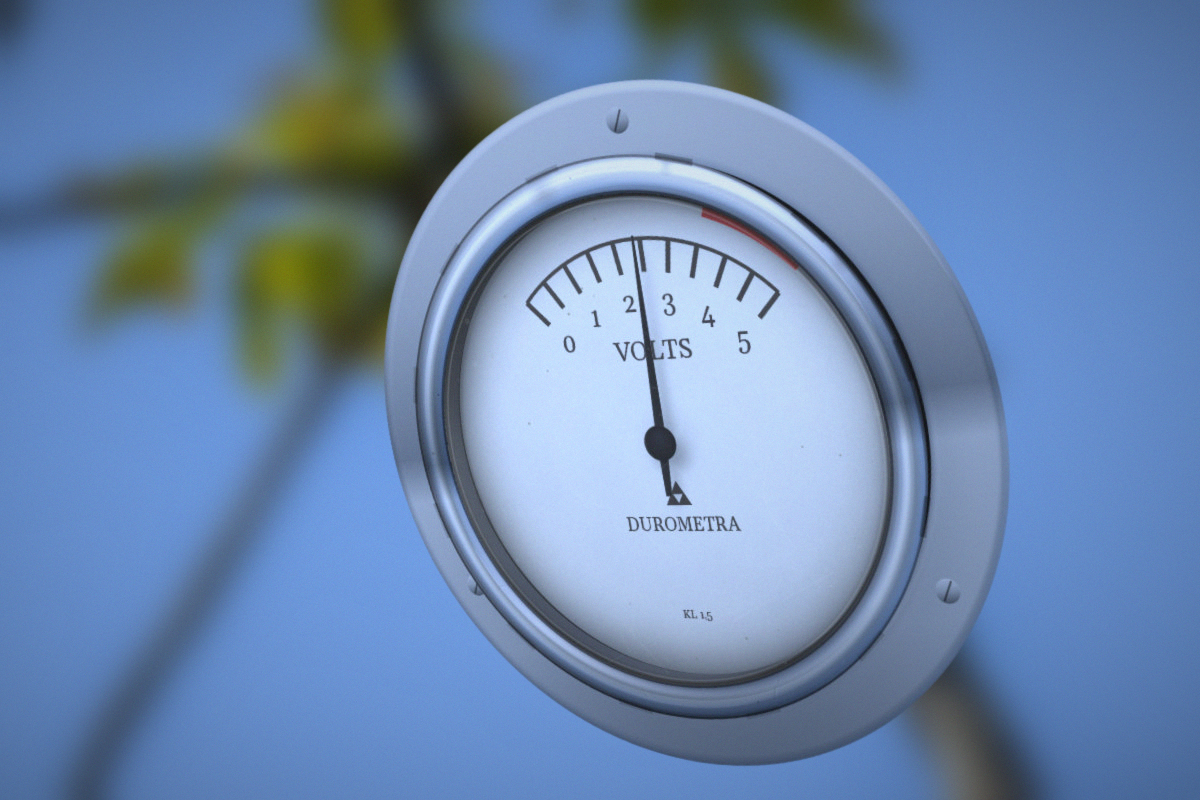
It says 2.5 V
